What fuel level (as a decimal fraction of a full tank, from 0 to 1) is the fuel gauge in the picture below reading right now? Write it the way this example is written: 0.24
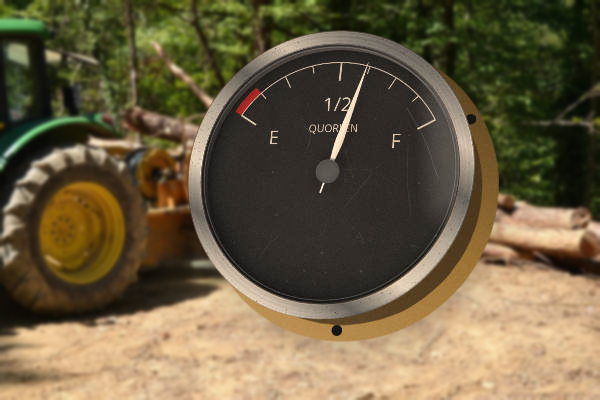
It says 0.625
